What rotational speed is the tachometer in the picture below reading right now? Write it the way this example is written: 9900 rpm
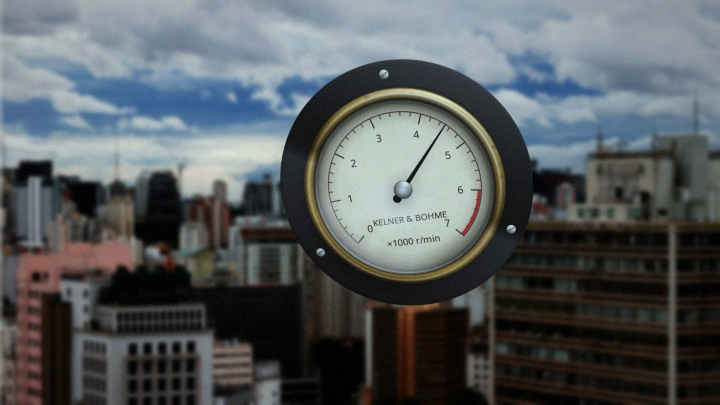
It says 4500 rpm
